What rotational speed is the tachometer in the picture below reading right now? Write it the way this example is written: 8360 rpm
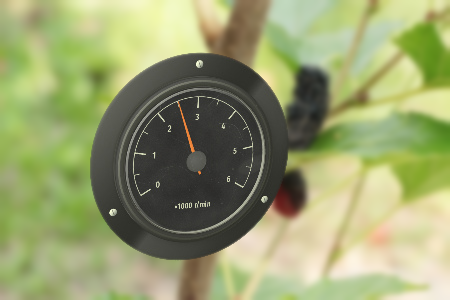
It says 2500 rpm
